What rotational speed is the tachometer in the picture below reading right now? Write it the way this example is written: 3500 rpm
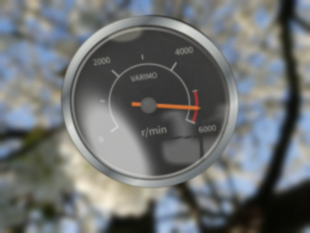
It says 5500 rpm
